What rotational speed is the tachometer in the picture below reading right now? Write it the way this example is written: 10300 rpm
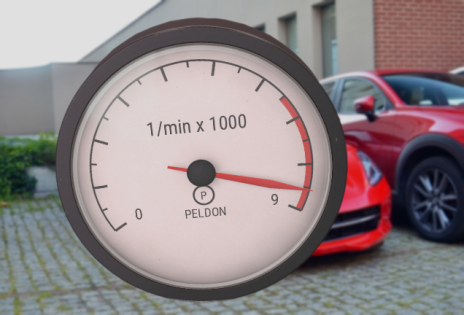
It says 8500 rpm
